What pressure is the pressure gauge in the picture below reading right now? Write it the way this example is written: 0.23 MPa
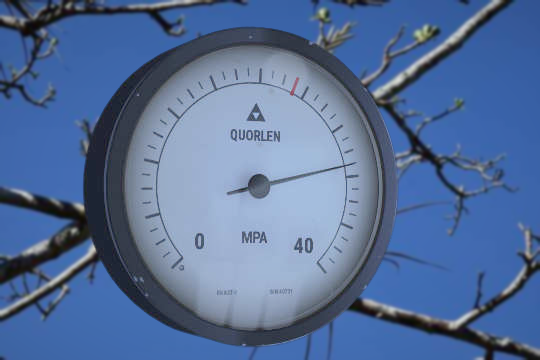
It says 31 MPa
